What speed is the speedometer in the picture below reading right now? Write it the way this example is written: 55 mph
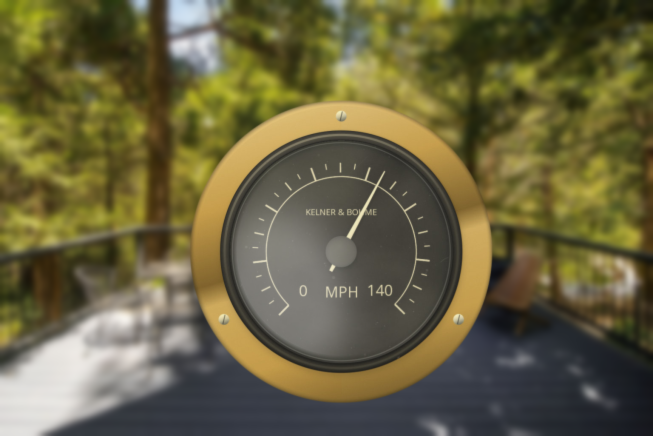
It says 85 mph
